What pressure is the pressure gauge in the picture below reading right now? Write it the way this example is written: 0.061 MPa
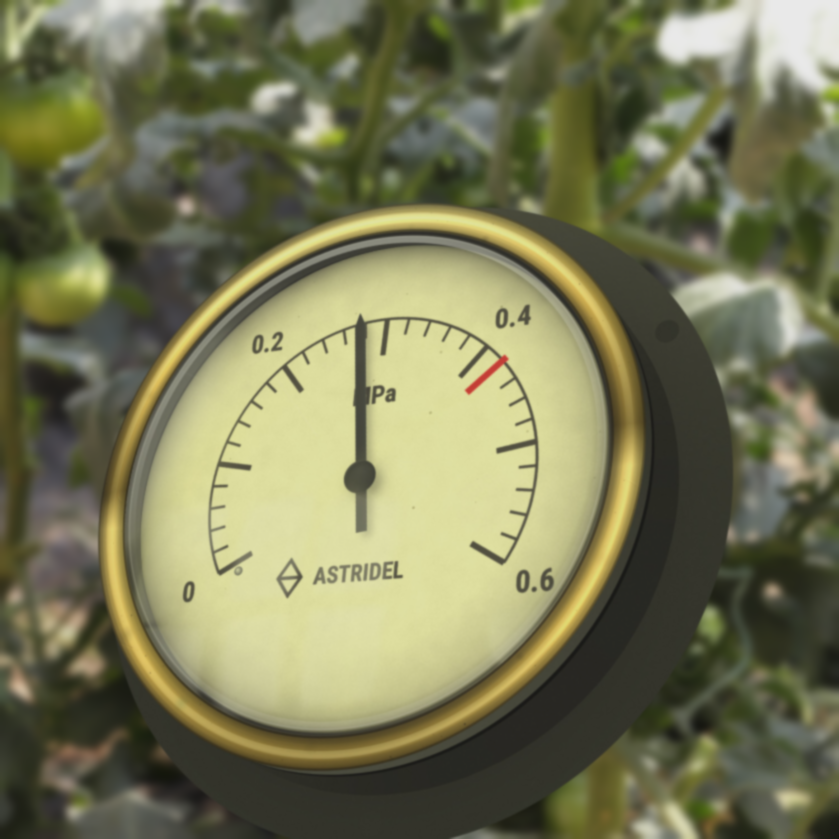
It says 0.28 MPa
